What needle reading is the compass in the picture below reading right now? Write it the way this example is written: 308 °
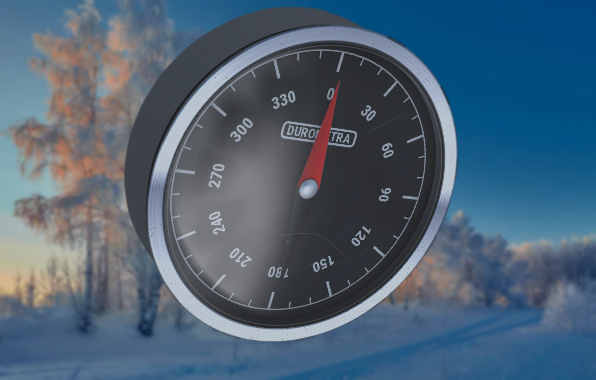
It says 0 °
